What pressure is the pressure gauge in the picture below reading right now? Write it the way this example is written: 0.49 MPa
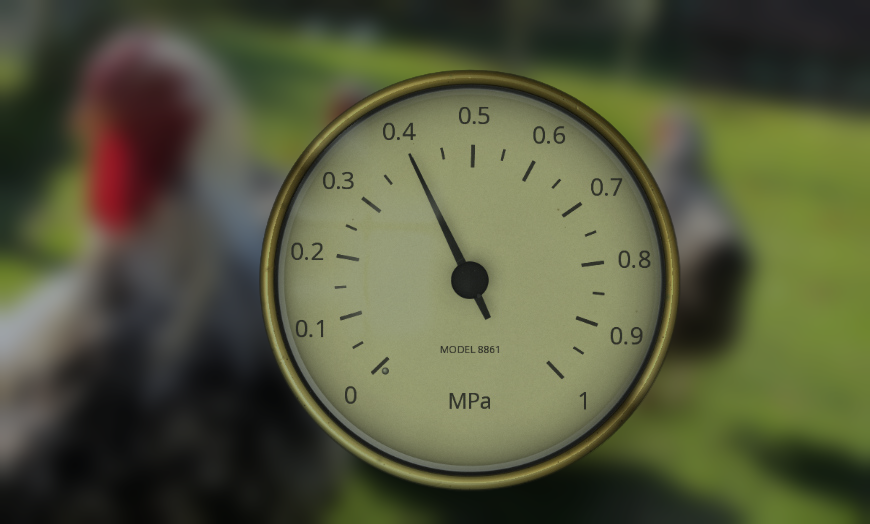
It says 0.4 MPa
